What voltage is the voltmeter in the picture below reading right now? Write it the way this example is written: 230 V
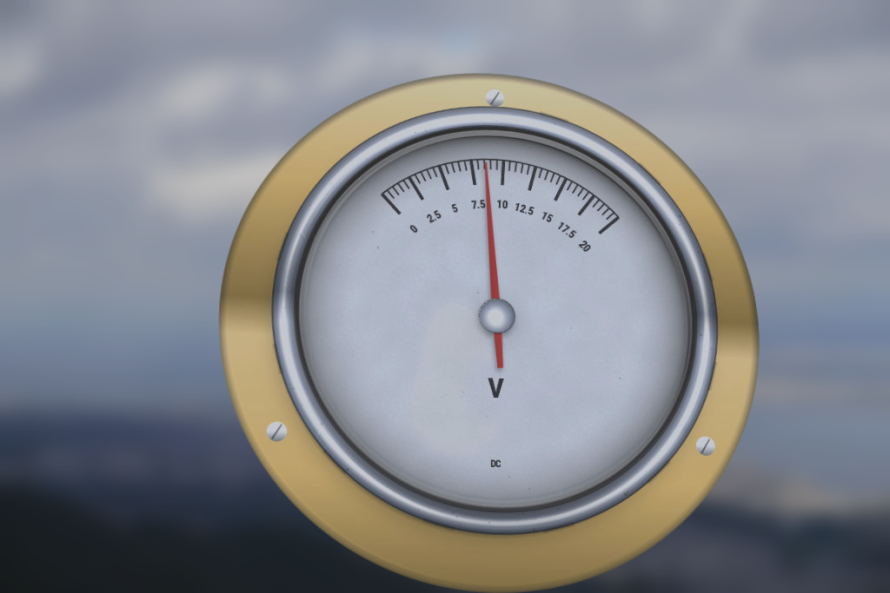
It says 8.5 V
